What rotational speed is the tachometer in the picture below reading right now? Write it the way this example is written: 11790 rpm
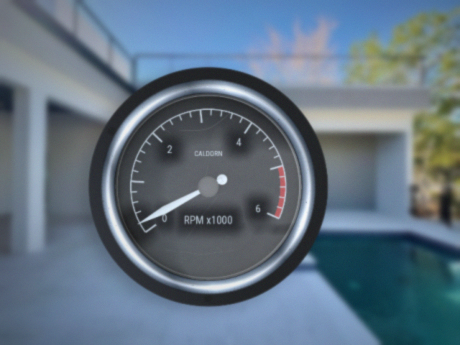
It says 200 rpm
